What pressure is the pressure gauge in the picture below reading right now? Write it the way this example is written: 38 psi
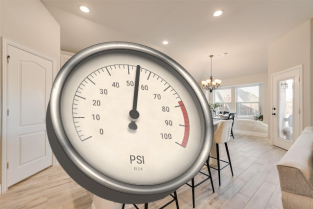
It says 54 psi
